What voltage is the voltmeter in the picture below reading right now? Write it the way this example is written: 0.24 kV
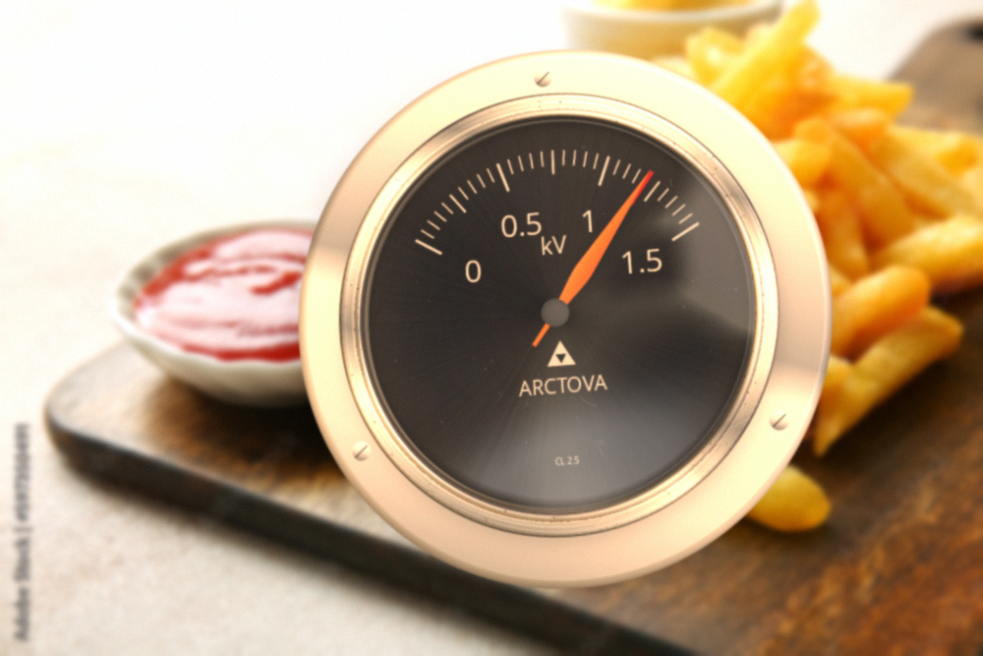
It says 1.2 kV
